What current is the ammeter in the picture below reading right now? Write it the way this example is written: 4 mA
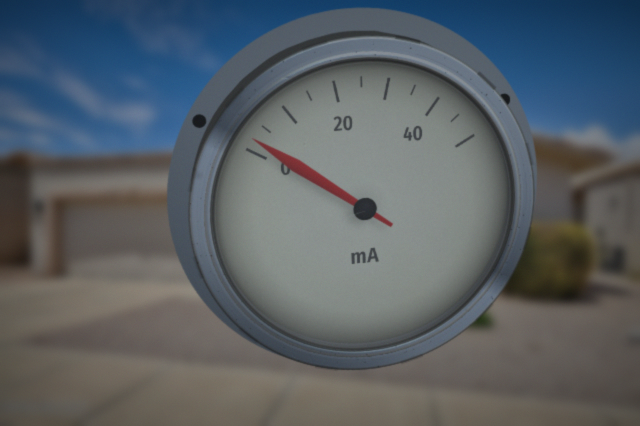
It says 2.5 mA
